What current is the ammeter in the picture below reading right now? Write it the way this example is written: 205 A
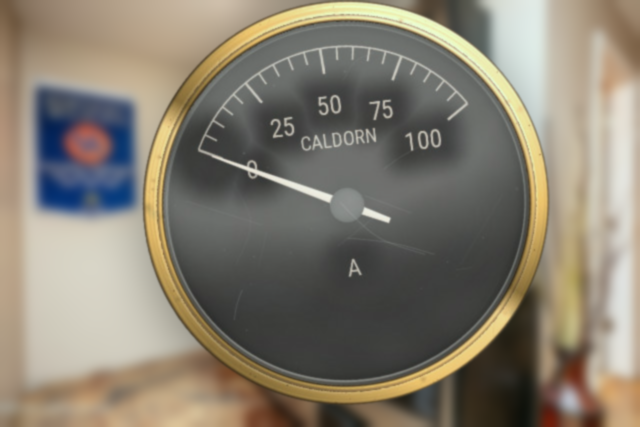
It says 0 A
